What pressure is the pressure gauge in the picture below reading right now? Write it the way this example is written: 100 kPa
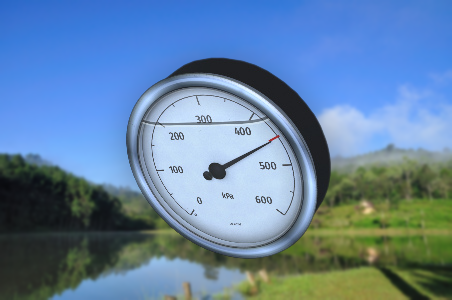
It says 450 kPa
